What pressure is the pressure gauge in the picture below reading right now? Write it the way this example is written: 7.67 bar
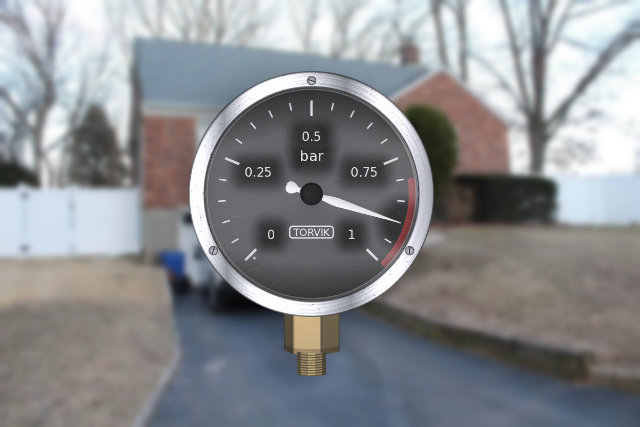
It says 0.9 bar
